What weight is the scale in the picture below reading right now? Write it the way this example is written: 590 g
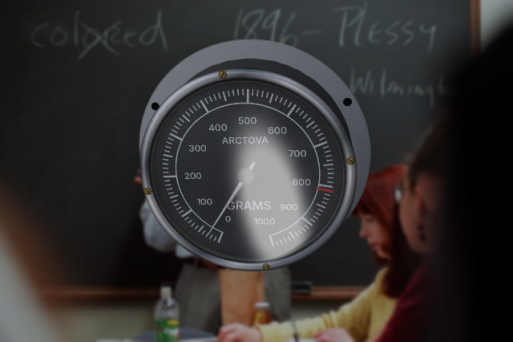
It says 30 g
